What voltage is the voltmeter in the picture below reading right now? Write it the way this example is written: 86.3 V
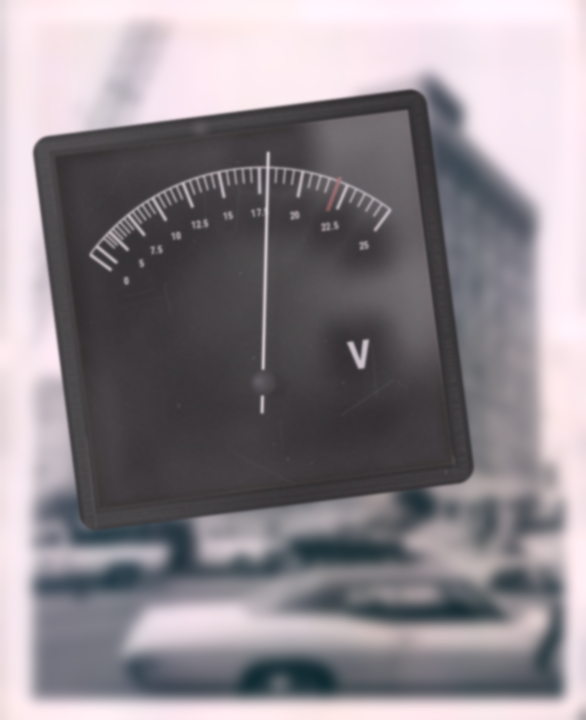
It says 18 V
